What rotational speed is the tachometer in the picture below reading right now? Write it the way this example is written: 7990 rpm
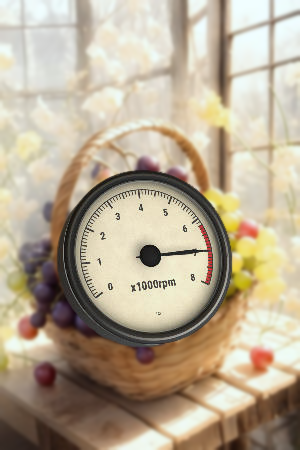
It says 7000 rpm
